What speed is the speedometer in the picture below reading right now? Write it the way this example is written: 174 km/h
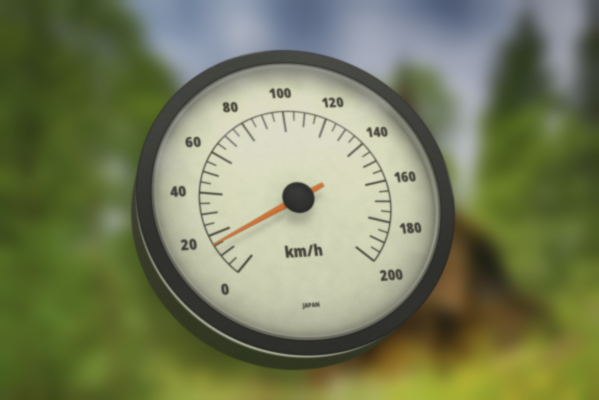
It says 15 km/h
